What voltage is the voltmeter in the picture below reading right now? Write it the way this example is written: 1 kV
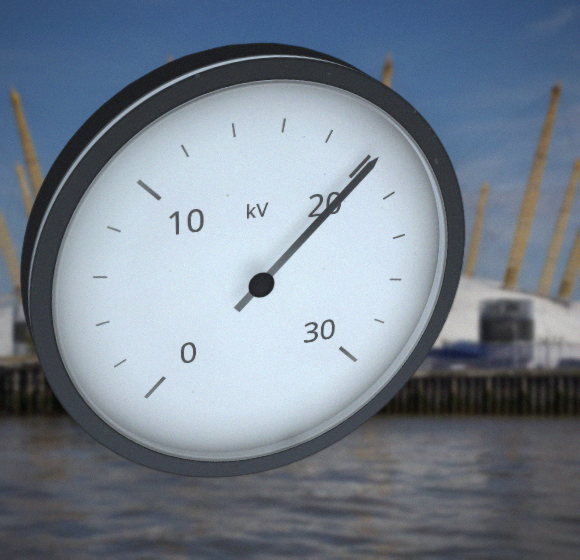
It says 20 kV
